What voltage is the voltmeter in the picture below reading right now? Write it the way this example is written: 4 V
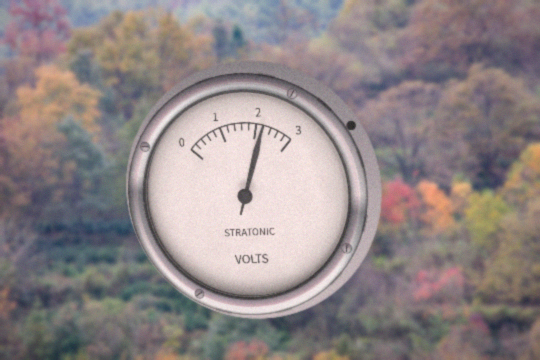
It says 2.2 V
